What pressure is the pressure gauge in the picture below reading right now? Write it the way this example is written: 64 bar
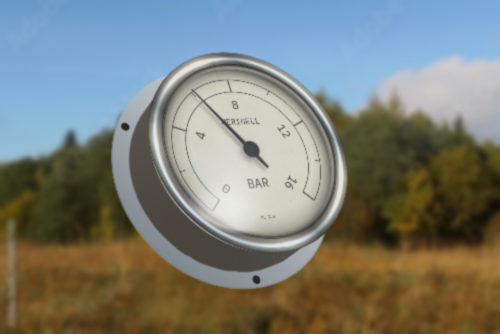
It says 6 bar
